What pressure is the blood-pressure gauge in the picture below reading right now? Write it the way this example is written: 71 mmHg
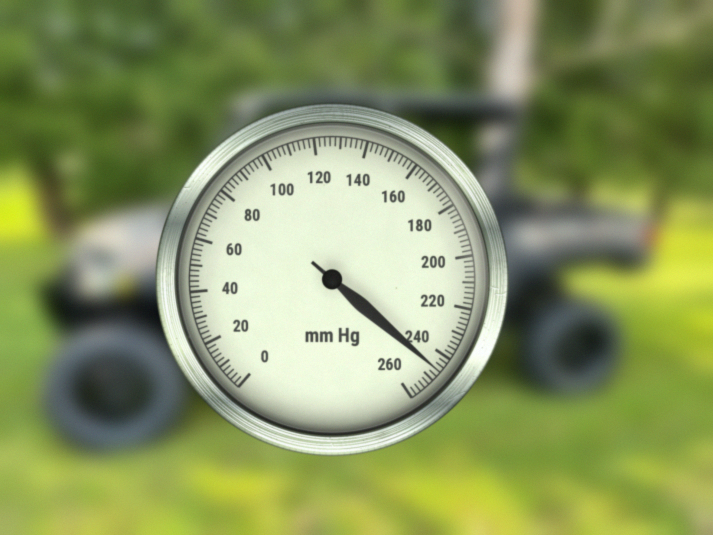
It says 246 mmHg
